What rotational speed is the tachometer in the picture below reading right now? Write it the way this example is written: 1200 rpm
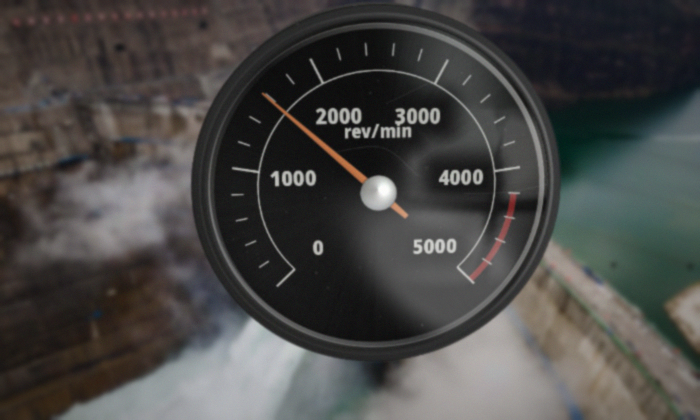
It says 1600 rpm
